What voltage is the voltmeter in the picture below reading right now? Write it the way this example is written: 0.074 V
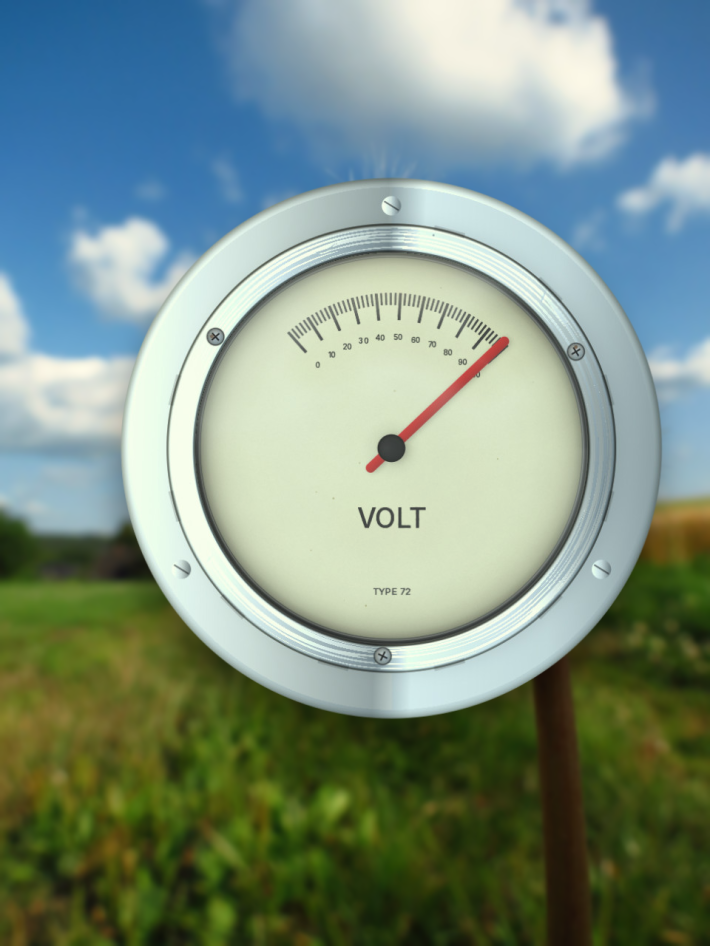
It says 98 V
